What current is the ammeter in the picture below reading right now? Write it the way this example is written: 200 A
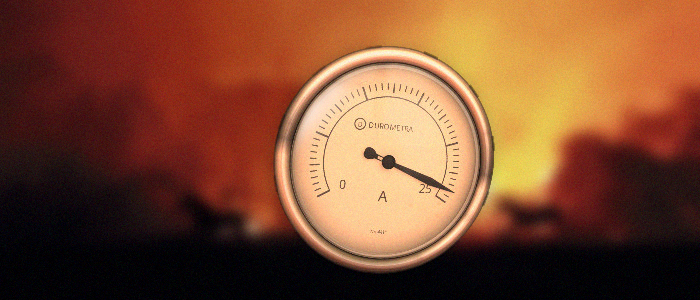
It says 24 A
